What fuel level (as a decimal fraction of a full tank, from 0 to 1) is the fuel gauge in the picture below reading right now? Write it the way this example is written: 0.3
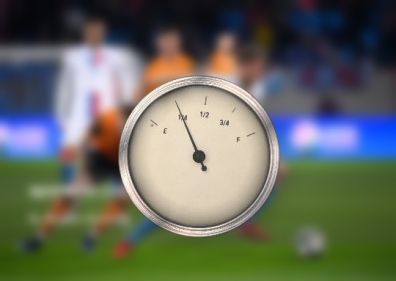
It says 0.25
